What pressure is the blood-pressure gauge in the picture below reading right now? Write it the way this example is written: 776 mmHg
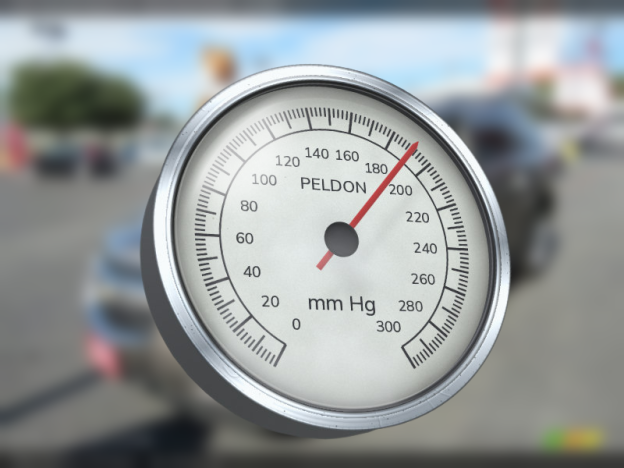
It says 190 mmHg
